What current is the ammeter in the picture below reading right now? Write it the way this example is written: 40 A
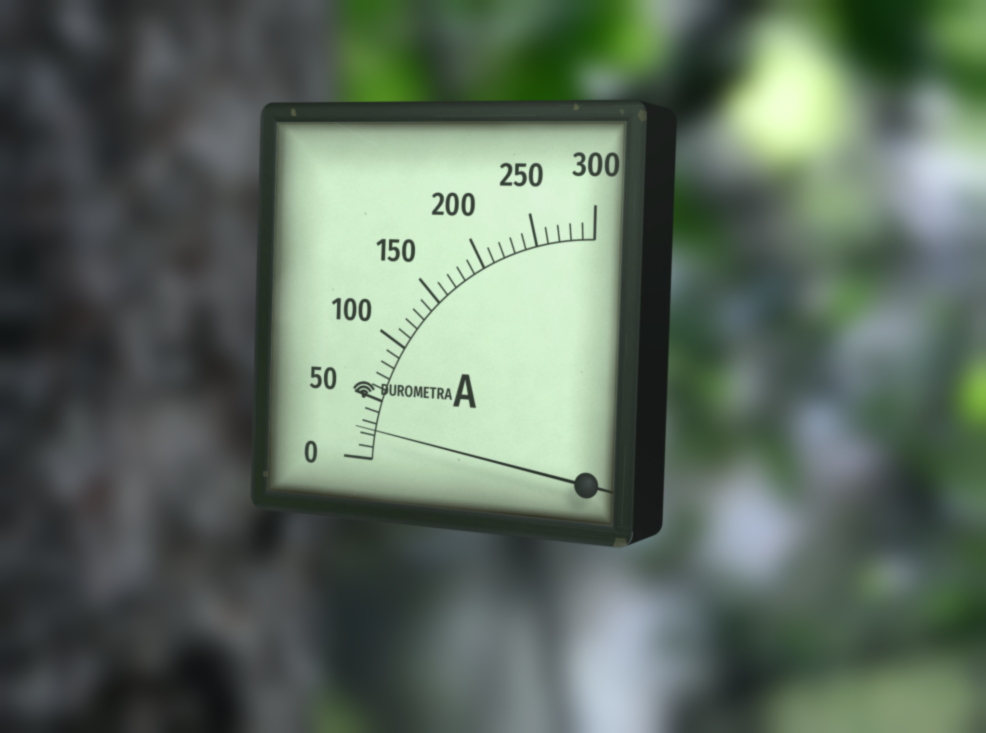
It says 25 A
